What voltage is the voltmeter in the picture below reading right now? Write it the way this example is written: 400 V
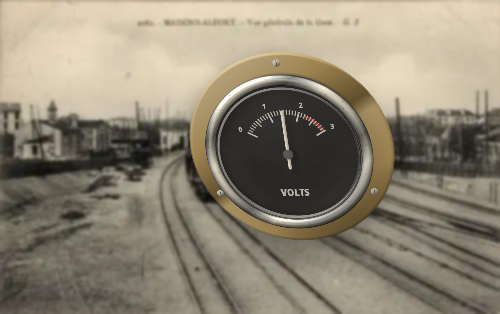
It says 1.5 V
